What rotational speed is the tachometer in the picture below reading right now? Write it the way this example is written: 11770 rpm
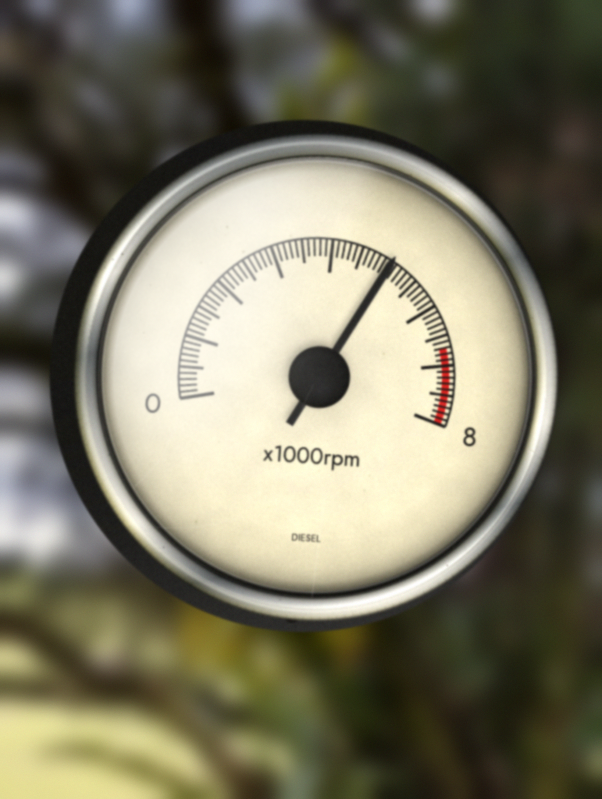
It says 5000 rpm
